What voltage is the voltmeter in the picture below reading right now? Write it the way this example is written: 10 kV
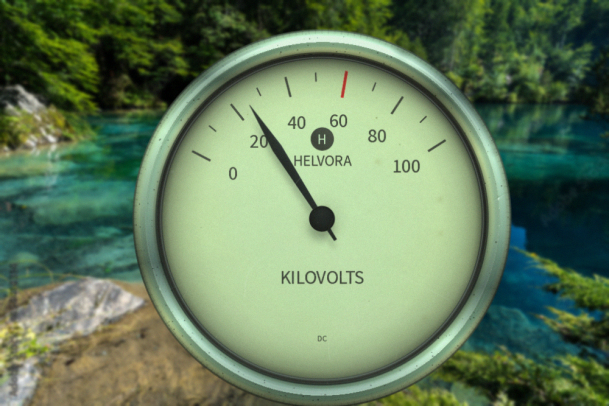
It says 25 kV
